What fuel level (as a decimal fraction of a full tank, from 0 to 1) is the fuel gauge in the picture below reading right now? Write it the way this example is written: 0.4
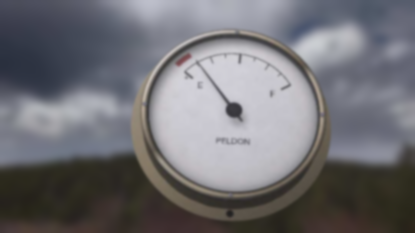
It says 0.125
